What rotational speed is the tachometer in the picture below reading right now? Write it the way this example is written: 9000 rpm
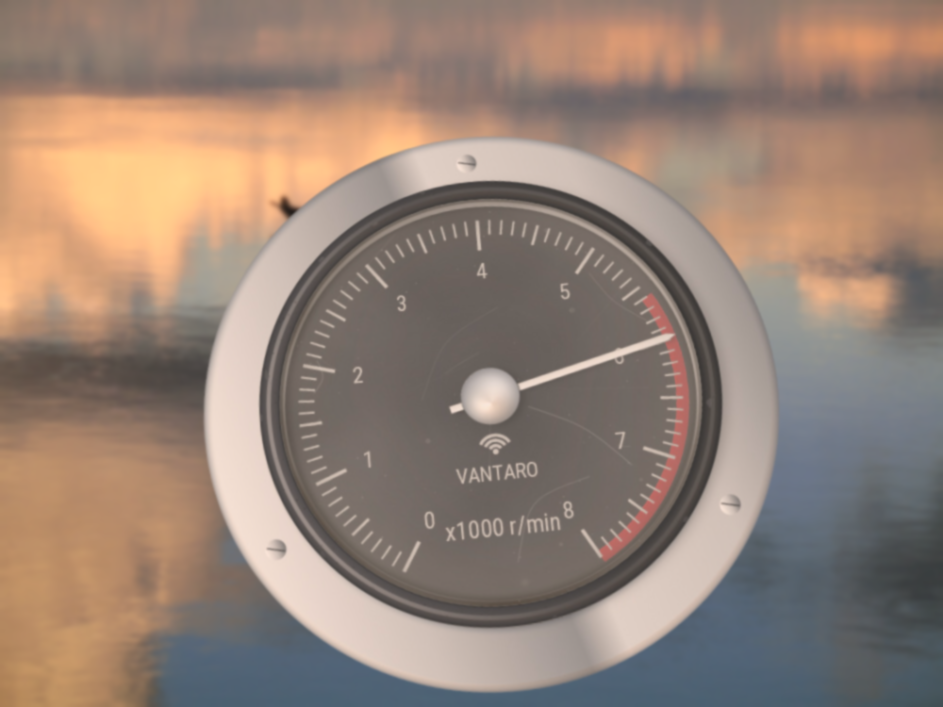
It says 6000 rpm
